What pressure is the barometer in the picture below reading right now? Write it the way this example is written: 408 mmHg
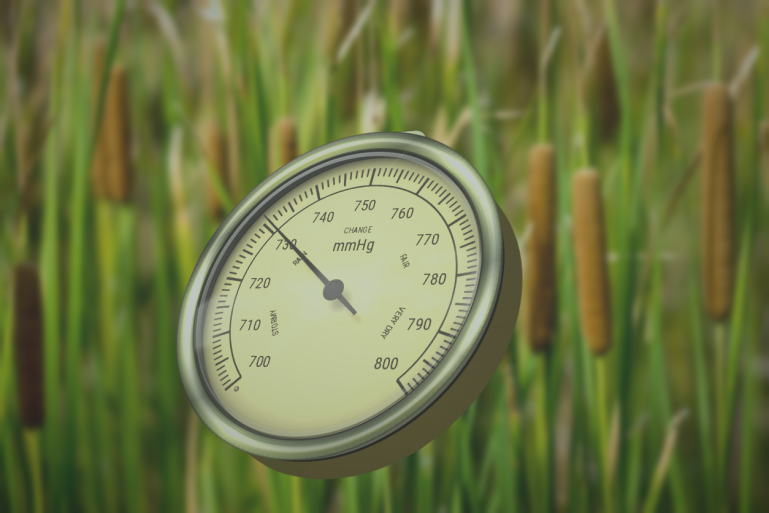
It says 731 mmHg
